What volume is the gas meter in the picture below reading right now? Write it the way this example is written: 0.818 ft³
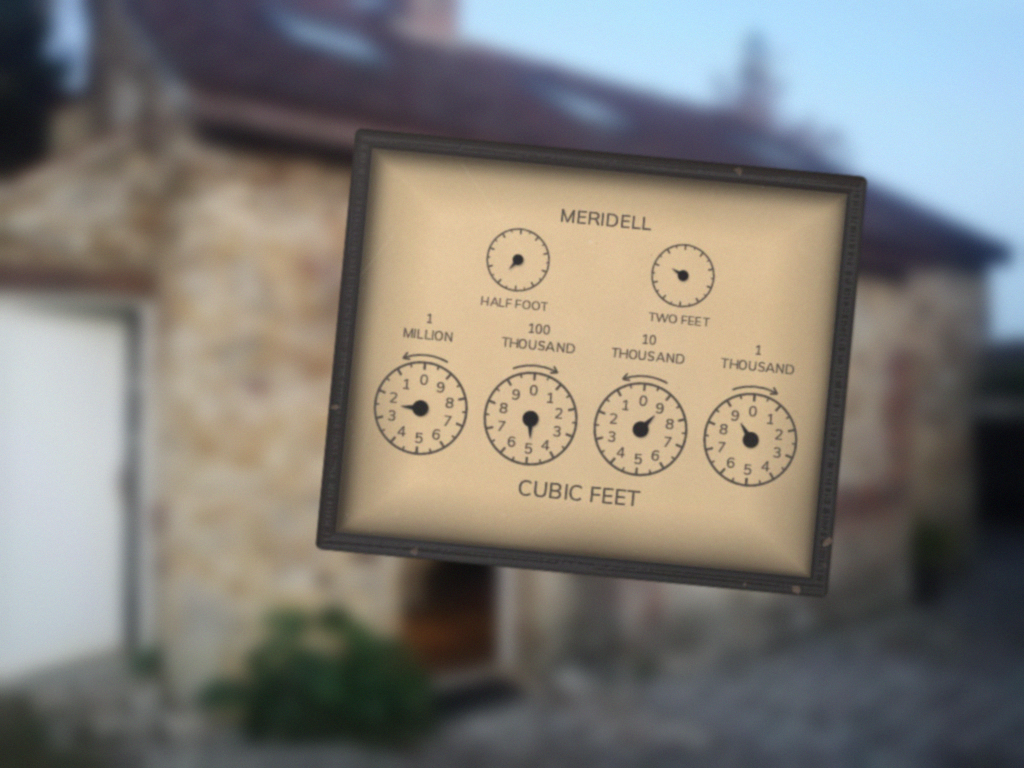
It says 248900 ft³
